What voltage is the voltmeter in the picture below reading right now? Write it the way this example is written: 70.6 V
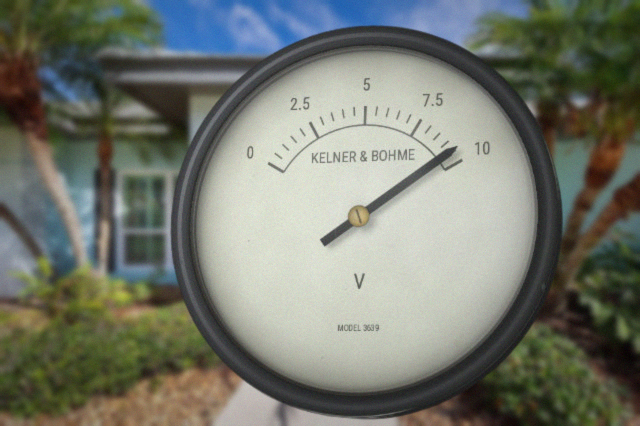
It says 9.5 V
